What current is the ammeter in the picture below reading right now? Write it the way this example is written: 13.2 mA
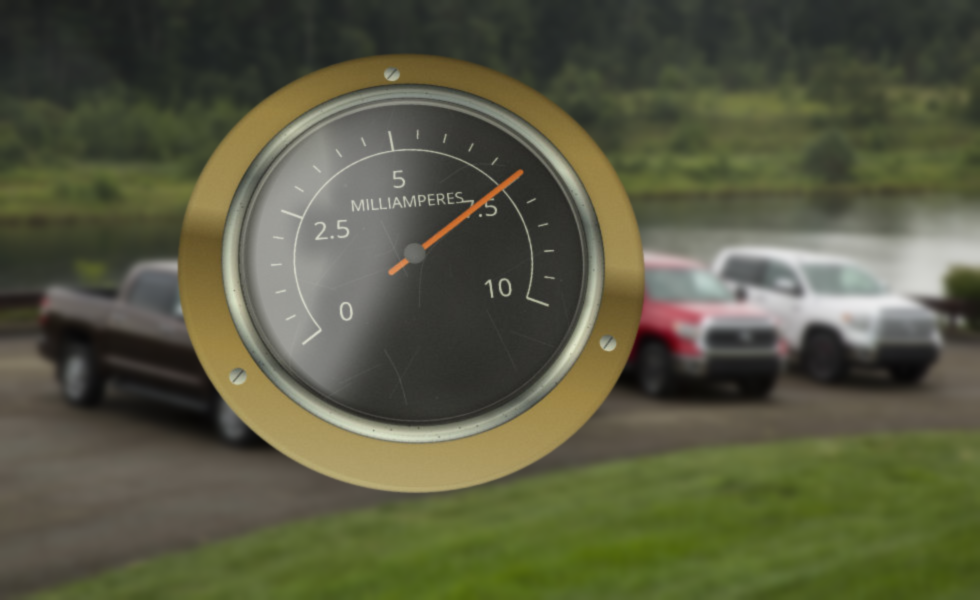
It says 7.5 mA
